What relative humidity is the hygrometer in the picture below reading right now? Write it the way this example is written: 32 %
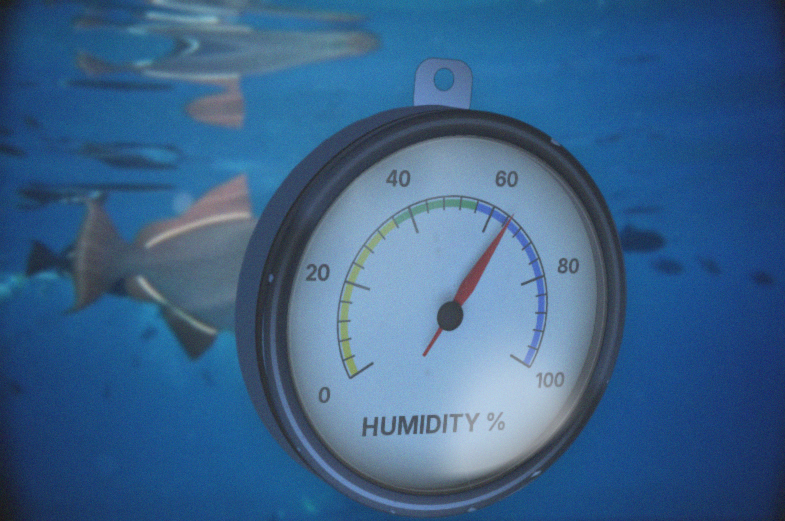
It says 64 %
